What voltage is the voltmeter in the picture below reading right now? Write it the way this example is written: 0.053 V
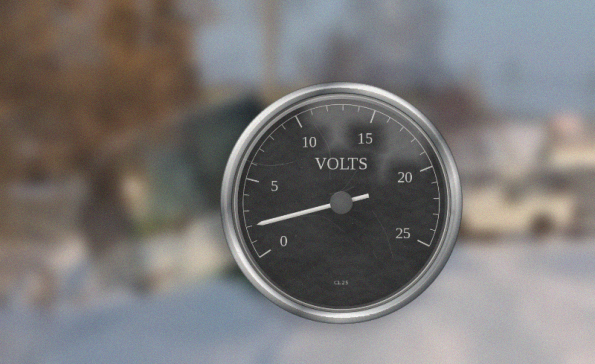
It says 2 V
